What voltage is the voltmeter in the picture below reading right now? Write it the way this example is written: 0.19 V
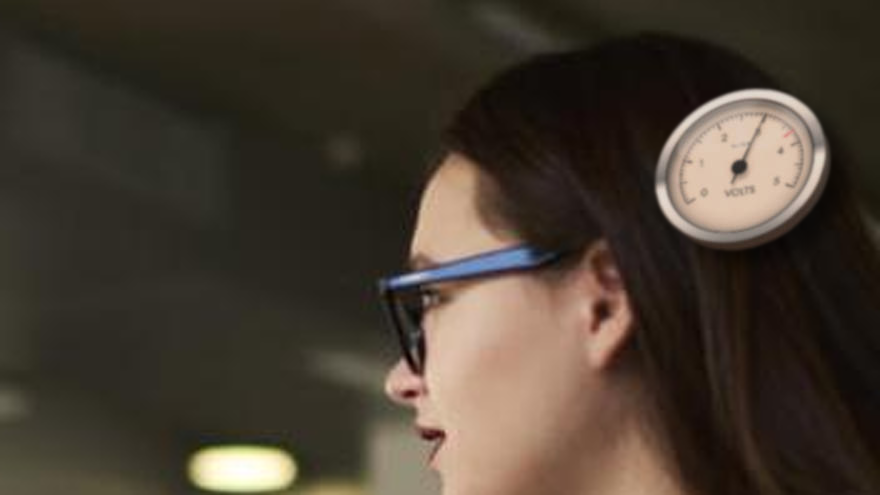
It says 3 V
